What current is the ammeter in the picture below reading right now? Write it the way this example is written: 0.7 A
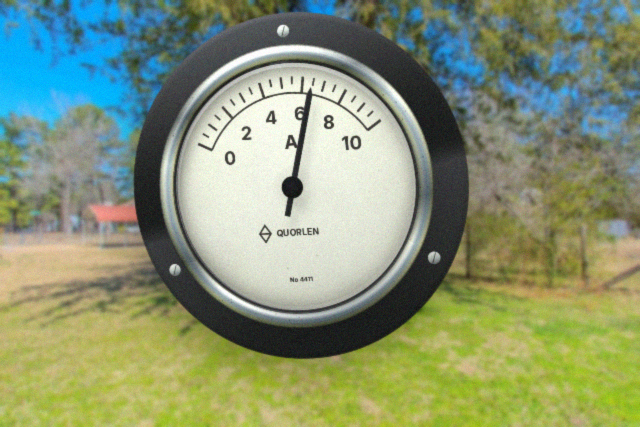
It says 6.5 A
